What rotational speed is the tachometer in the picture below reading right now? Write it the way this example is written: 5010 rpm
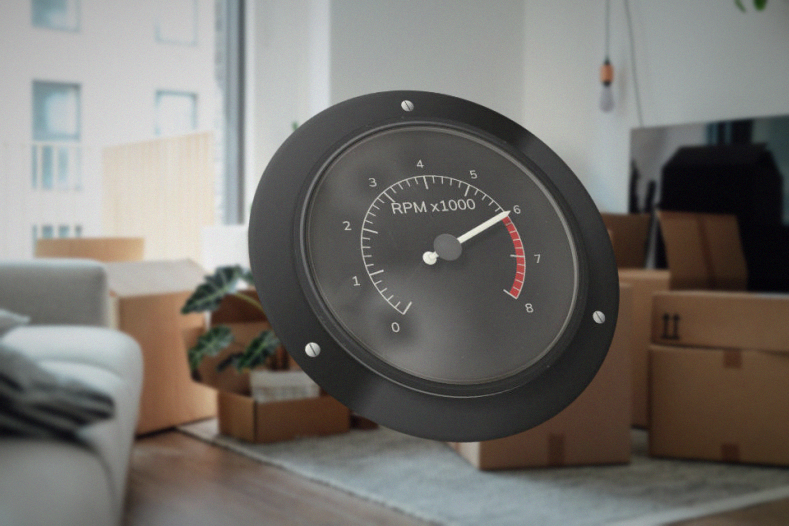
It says 6000 rpm
